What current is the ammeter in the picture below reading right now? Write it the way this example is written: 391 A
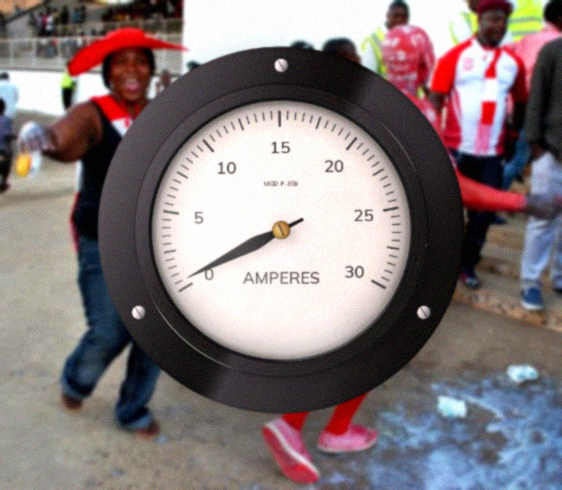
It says 0.5 A
